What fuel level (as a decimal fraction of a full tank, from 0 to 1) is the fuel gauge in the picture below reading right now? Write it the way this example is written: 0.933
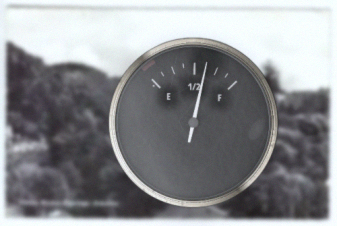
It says 0.625
